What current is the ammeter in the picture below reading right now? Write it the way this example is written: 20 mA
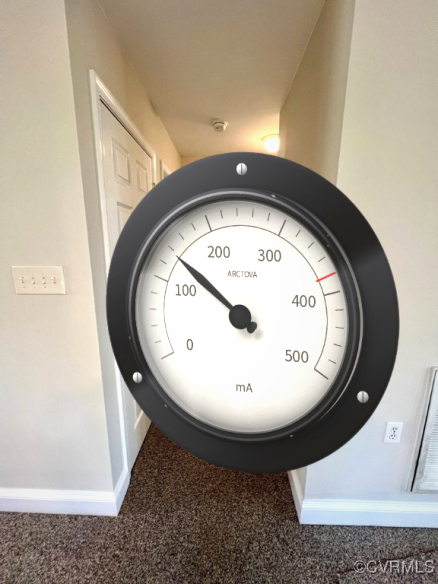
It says 140 mA
